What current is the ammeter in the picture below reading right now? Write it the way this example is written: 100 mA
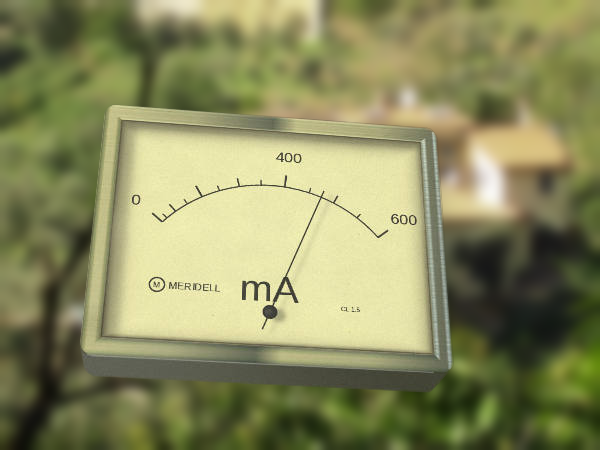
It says 475 mA
